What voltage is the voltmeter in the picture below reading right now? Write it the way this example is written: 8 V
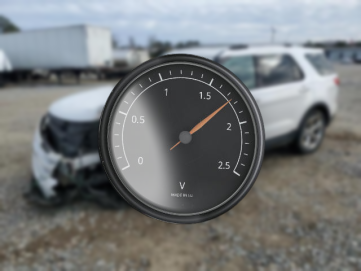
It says 1.75 V
